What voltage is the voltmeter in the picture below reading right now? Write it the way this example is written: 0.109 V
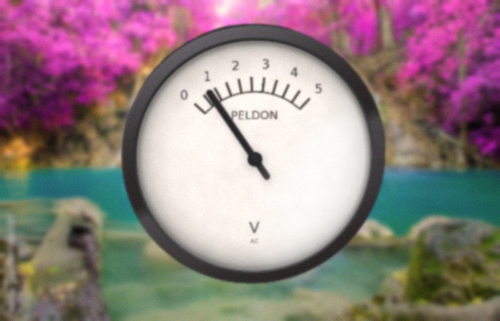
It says 0.75 V
